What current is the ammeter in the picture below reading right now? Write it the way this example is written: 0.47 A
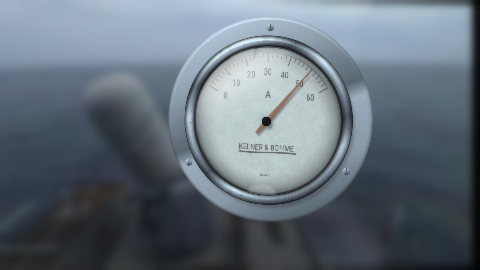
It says 50 A
